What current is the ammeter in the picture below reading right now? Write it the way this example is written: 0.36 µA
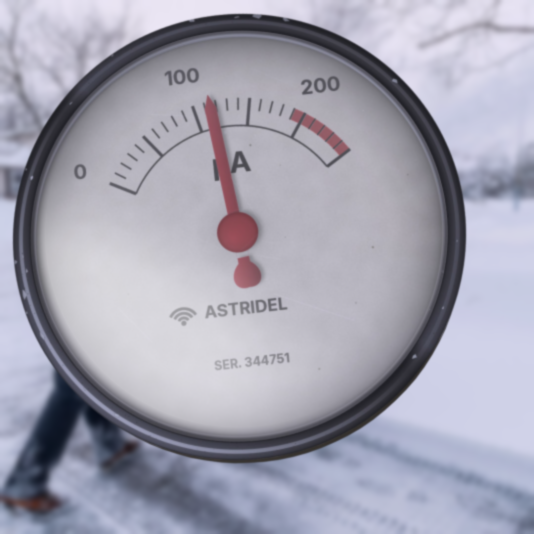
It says 115 µA
